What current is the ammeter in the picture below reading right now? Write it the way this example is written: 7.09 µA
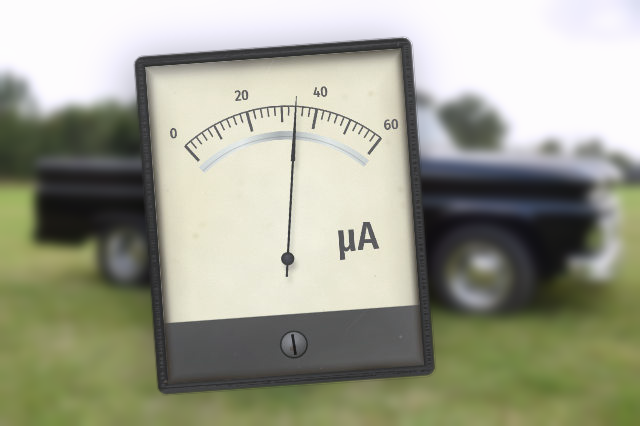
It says 34 µA
